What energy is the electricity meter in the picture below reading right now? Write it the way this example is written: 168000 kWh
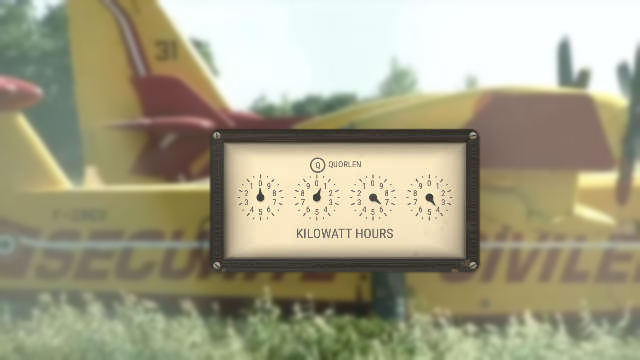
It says 64 kWh
